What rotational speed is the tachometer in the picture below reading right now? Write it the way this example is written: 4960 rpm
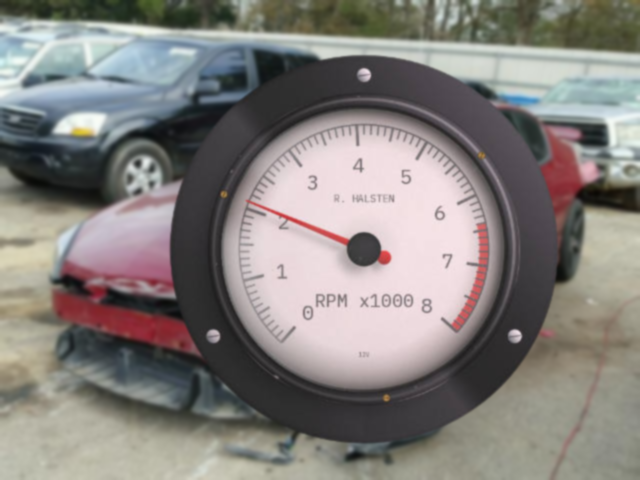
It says 2100 rpm
